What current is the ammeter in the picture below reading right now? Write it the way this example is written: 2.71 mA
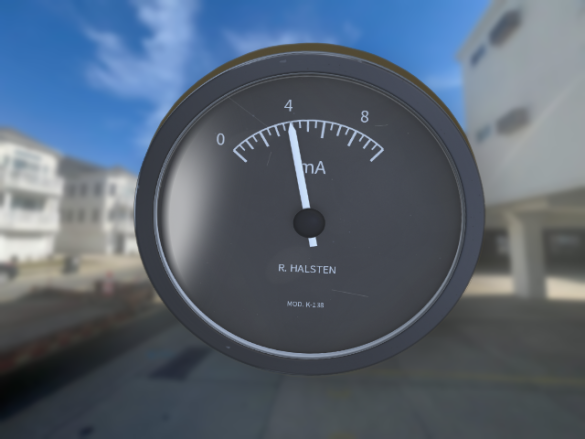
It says 4 mA
